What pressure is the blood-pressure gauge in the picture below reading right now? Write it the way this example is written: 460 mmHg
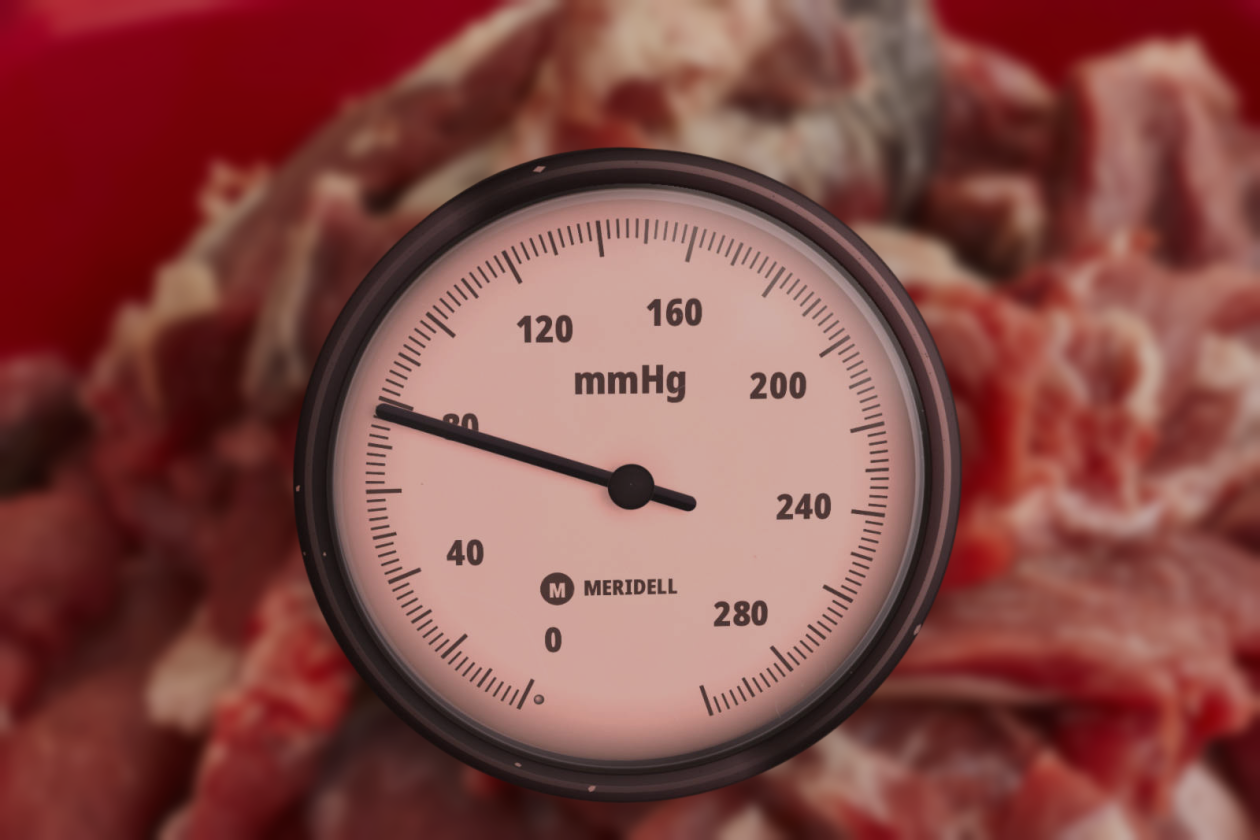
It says 78 mmHg
